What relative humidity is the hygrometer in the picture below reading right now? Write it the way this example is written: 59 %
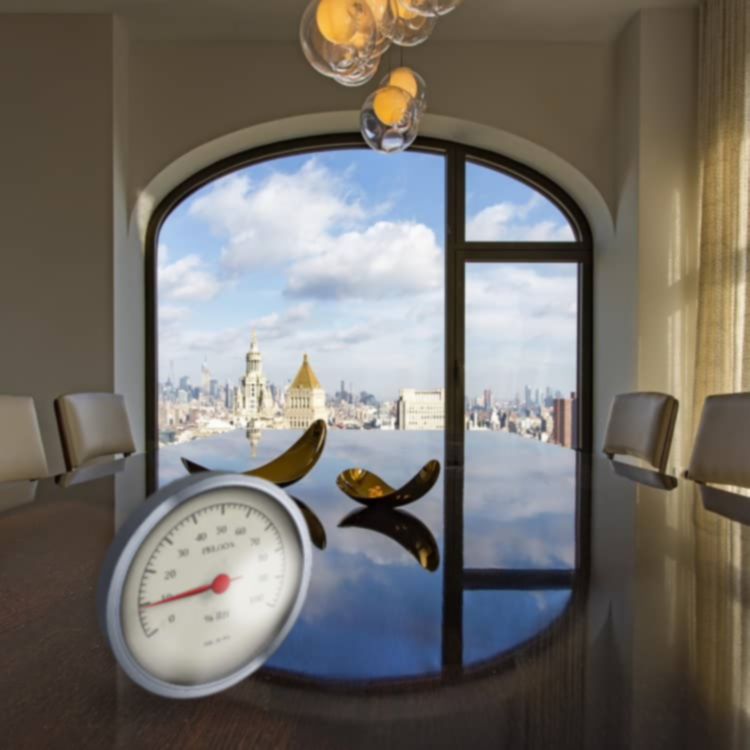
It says 10 %
